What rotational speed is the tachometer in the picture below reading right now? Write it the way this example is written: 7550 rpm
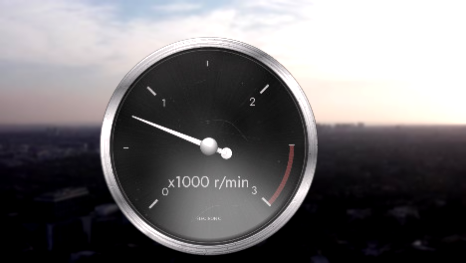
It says 750 rpm
